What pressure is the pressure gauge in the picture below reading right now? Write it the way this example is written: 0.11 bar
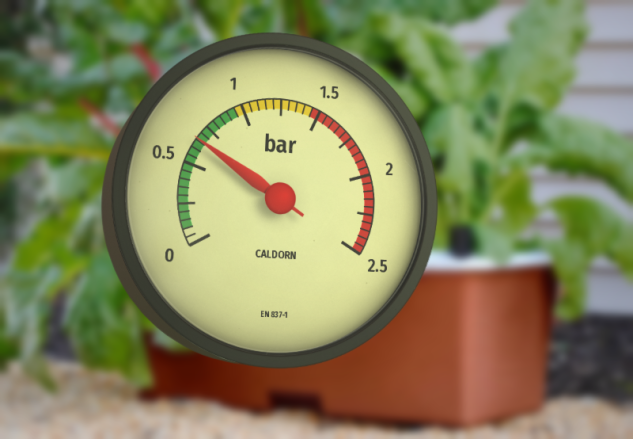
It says 0.65 bar
